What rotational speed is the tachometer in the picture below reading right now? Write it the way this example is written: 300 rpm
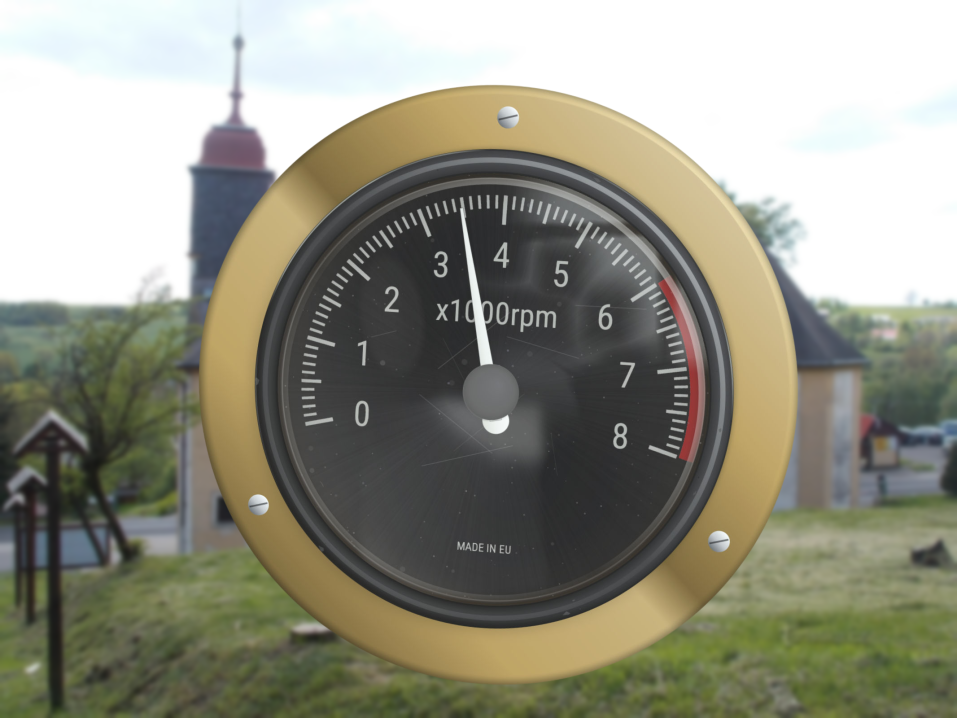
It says 3500 rpm
